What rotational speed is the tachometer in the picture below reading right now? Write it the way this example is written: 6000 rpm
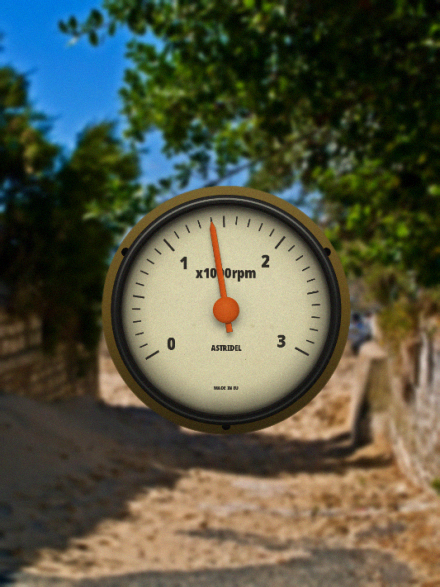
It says 1400 rpm
